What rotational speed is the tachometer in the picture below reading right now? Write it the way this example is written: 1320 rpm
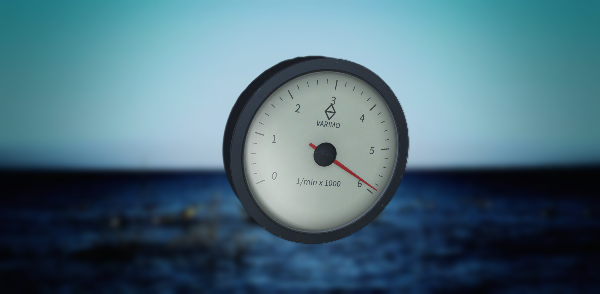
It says 5900 rpm
